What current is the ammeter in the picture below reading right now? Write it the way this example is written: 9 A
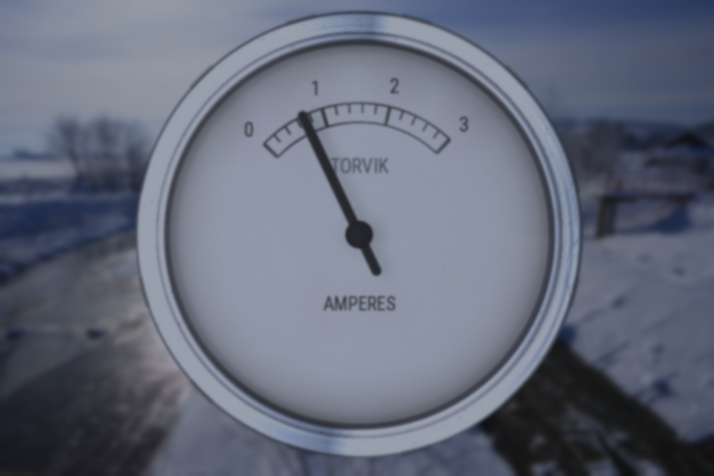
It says 0.7 A
